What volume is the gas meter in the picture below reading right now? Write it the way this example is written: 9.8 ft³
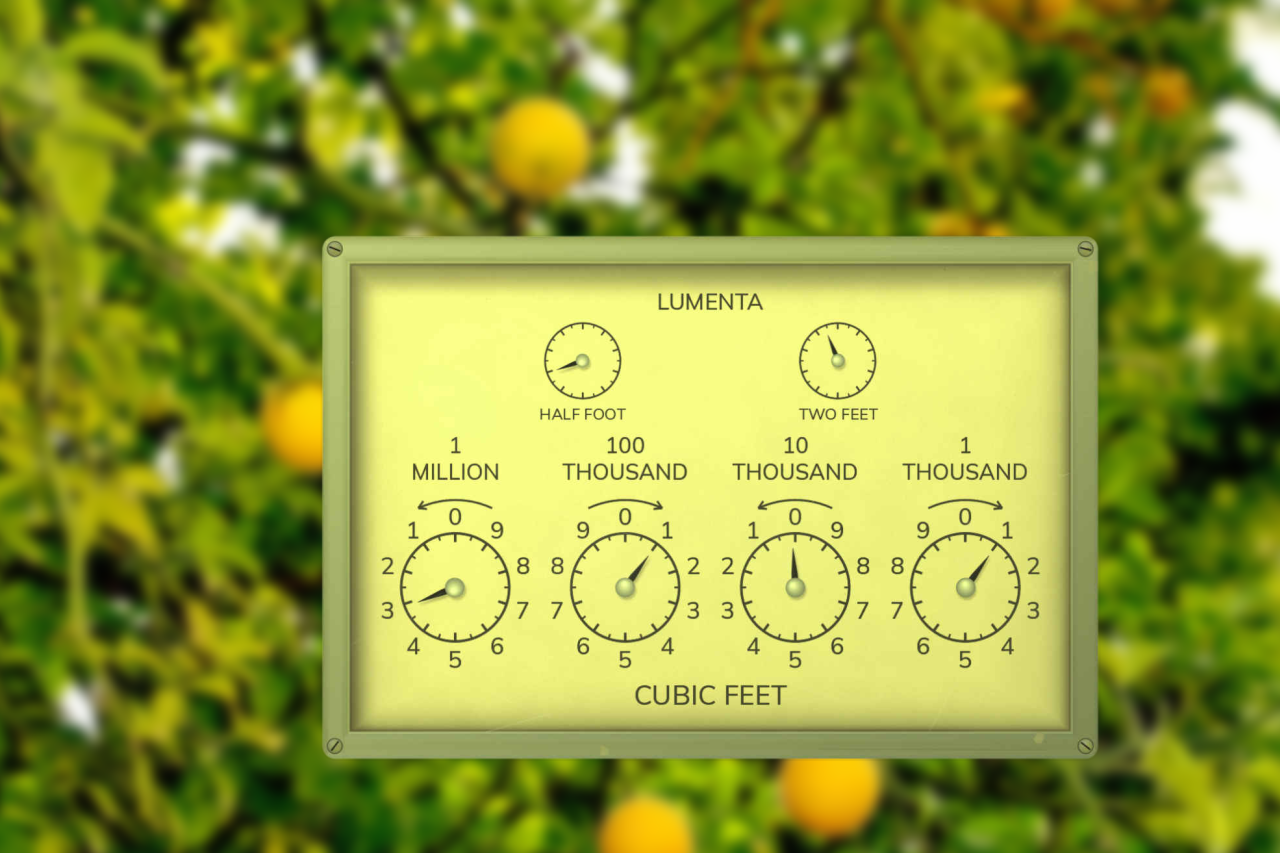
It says 310100 ft³
